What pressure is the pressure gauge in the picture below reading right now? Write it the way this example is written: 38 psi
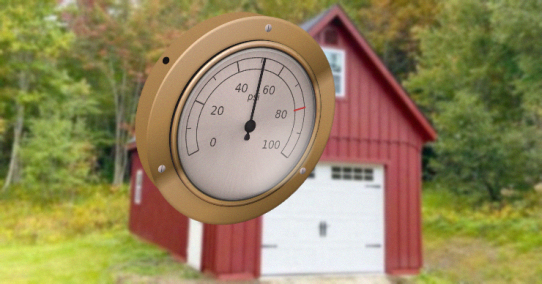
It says 50 psi
